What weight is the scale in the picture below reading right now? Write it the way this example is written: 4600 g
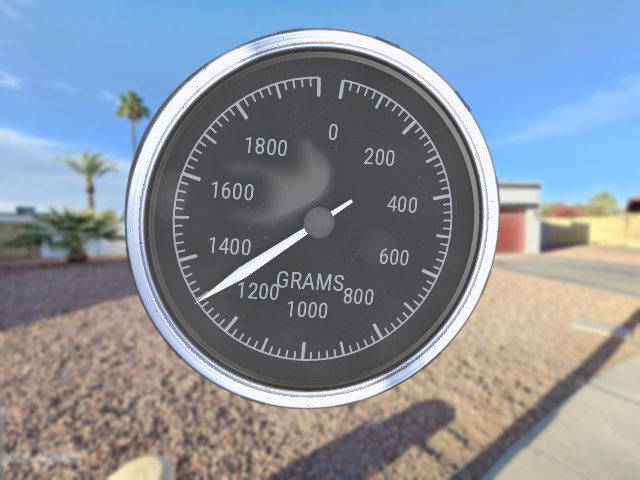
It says 1300 g
